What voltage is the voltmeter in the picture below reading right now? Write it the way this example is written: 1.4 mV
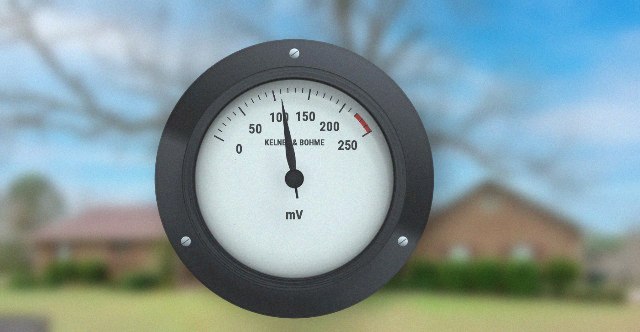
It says 110 mV
